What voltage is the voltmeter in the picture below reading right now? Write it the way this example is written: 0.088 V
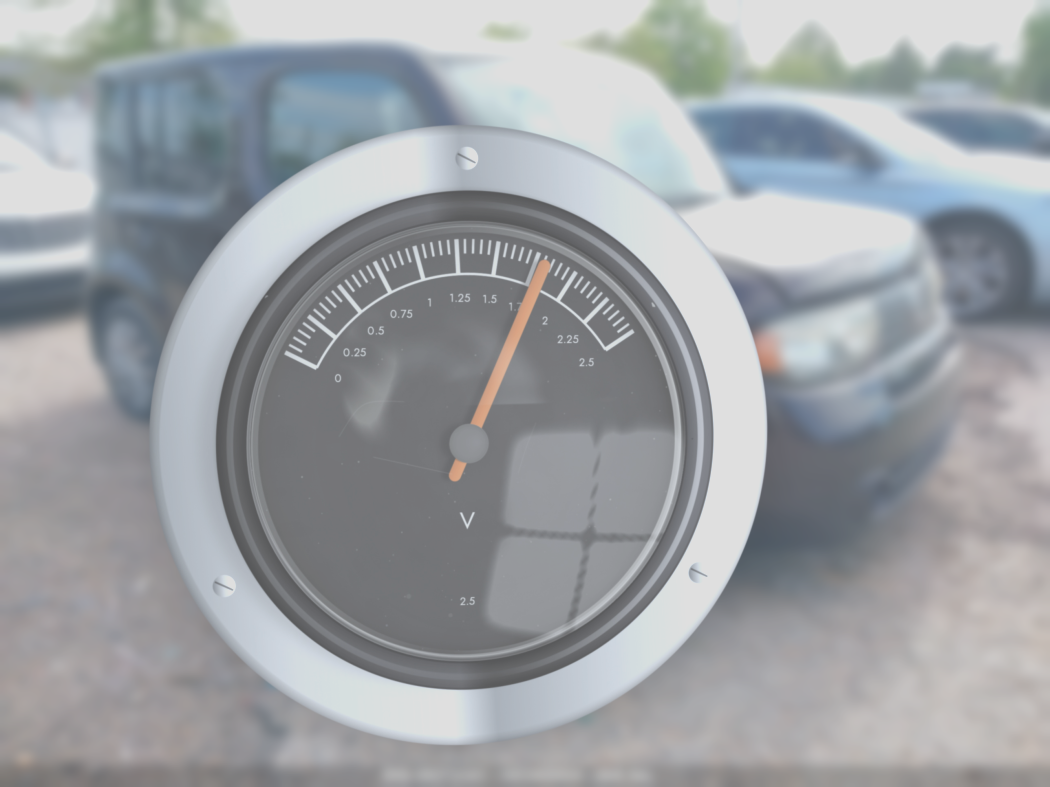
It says 1.8 V
